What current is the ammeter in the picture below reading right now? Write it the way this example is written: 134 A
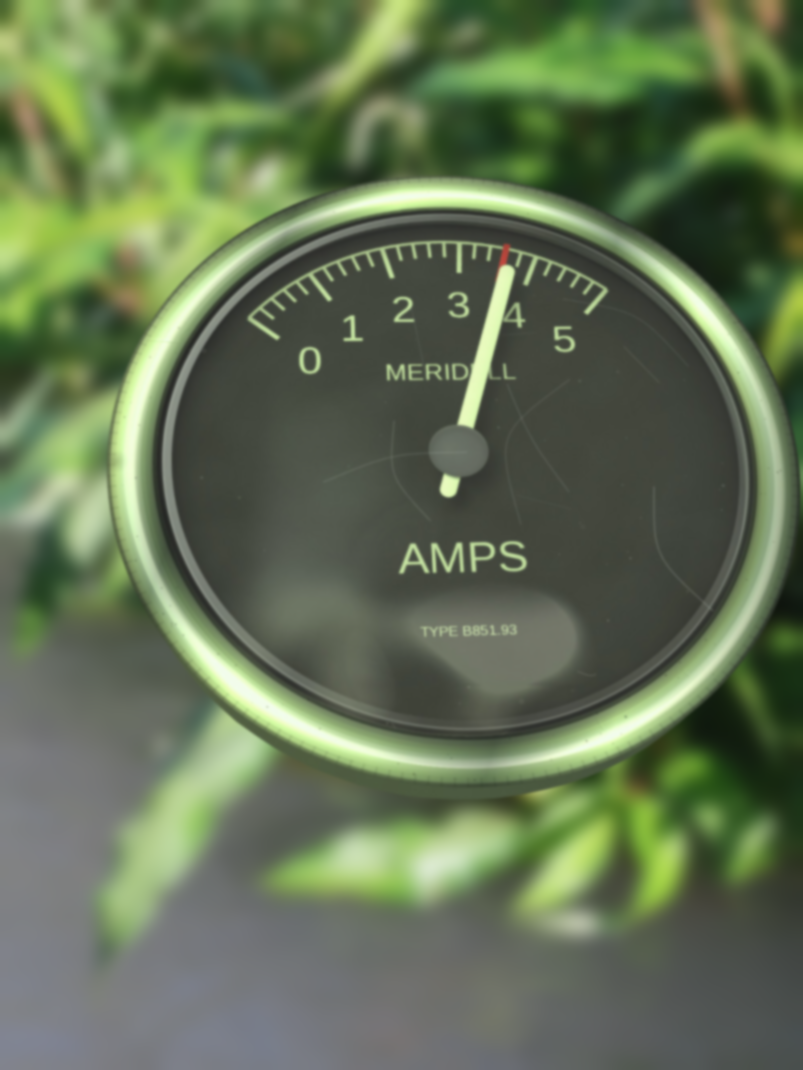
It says 3.7 A
